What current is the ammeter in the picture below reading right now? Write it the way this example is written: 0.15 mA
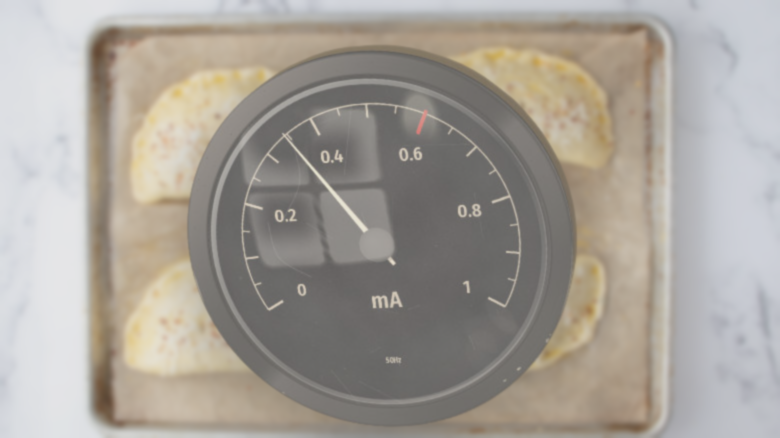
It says 0.35 mA
